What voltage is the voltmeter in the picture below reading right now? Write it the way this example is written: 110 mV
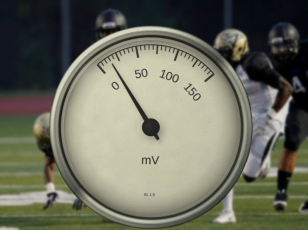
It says 15 mV
